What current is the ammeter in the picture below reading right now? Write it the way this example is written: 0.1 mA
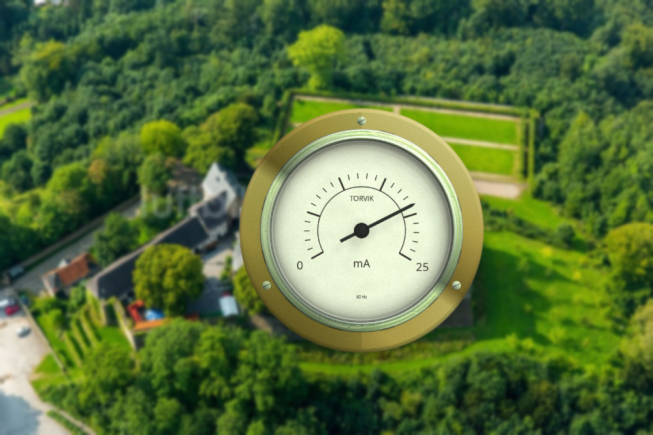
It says 19 mA
